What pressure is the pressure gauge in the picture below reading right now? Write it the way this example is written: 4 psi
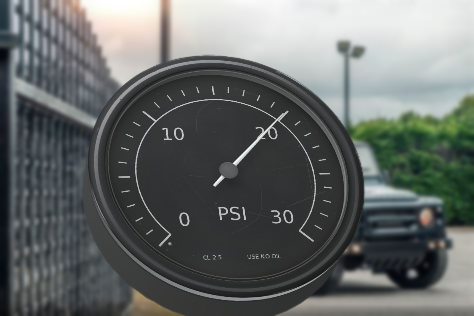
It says 20 psi
